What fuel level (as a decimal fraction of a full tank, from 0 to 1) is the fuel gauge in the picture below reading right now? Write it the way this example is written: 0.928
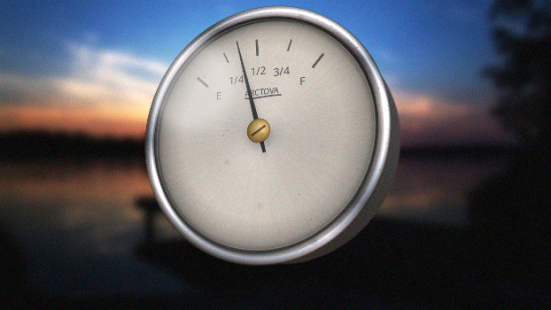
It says 0.375
